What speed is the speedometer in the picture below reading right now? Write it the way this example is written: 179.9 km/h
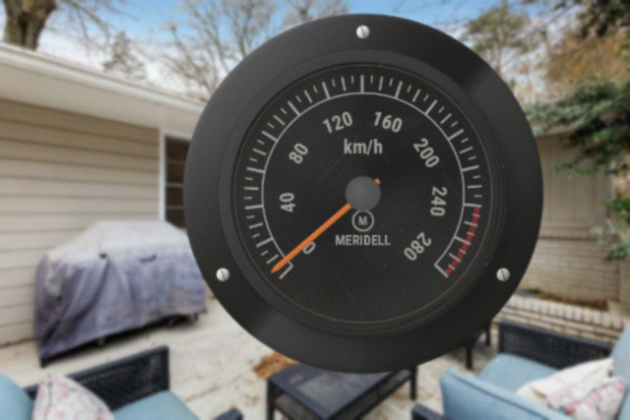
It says 5 km/h
